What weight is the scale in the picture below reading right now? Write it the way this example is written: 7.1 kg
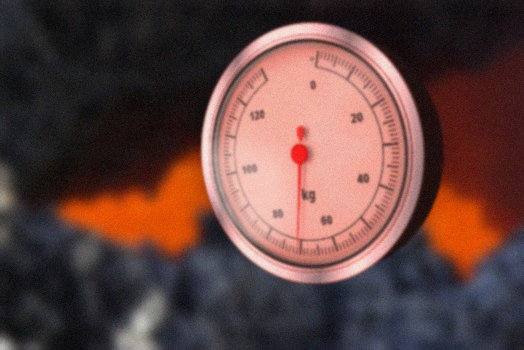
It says 70 kg
